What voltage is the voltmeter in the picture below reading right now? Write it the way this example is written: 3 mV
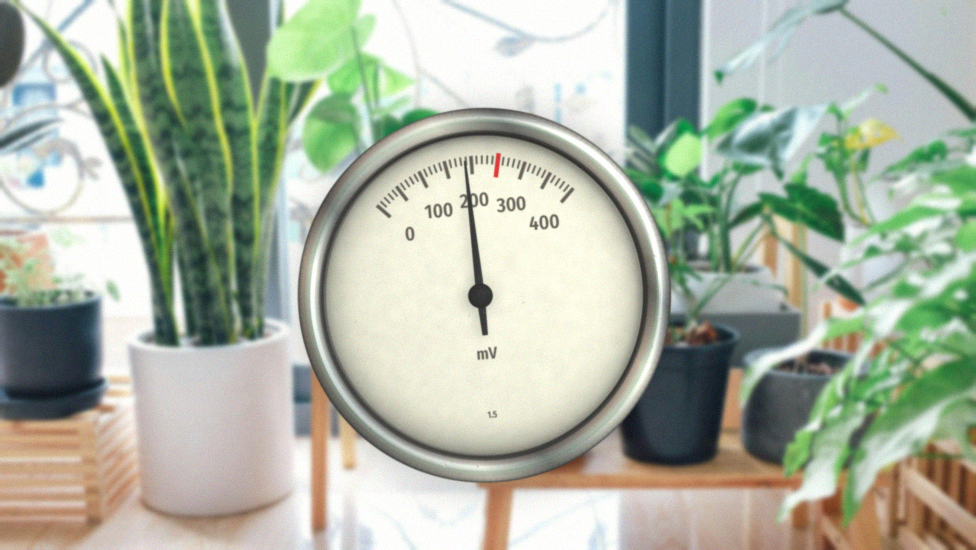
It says 190 mV
